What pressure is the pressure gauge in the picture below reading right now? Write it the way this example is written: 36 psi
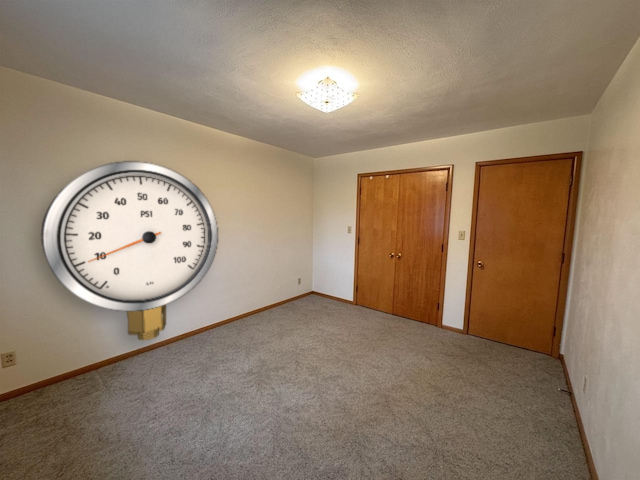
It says 10 psi
